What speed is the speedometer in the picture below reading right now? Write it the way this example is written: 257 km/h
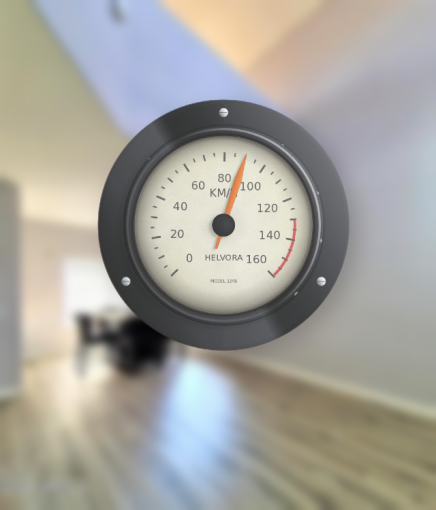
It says 90 km/h
